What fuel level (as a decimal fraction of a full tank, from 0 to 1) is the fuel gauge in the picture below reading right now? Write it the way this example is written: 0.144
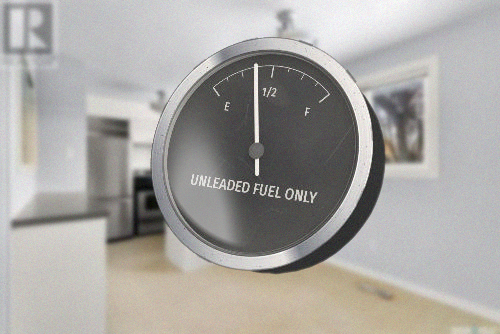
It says 0.375
